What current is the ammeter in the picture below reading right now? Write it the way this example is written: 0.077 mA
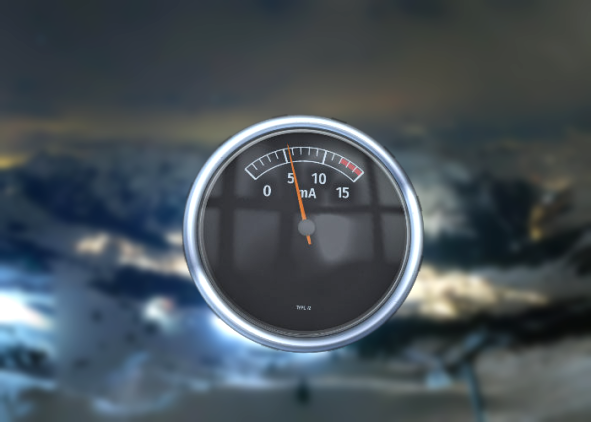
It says 5.5 mA
